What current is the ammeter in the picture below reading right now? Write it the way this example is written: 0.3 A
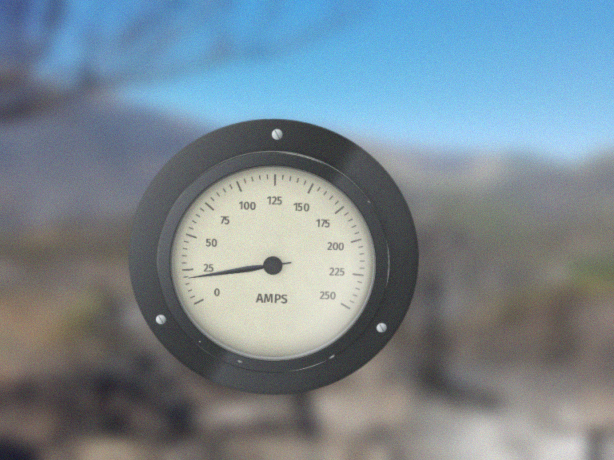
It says 20 A
